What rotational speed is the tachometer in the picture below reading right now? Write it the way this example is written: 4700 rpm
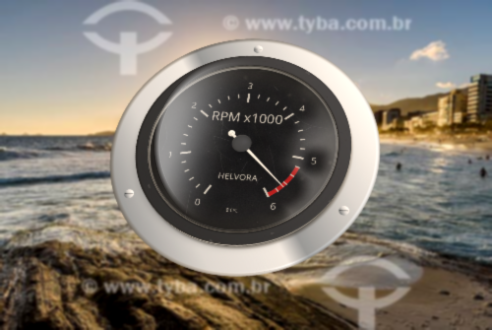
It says 5700 rpm
